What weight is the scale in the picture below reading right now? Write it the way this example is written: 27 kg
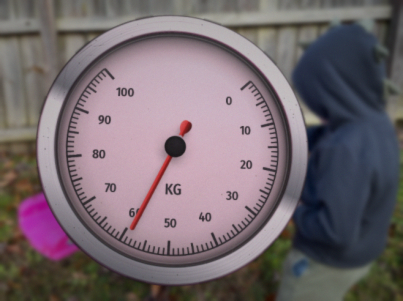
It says 59 kg
